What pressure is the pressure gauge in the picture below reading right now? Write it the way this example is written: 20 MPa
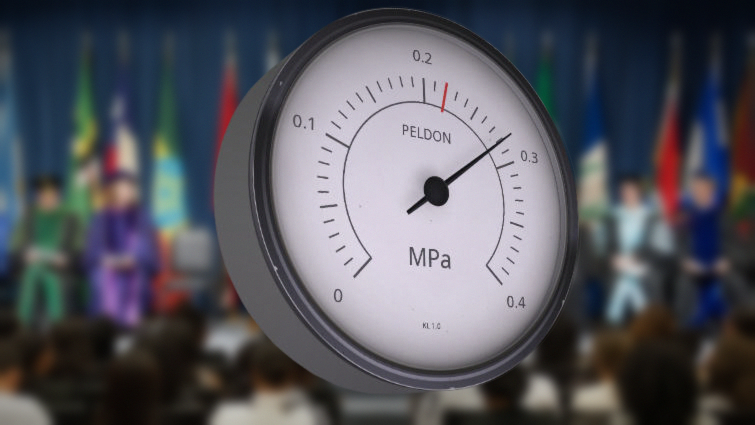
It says 0.28 MPa
